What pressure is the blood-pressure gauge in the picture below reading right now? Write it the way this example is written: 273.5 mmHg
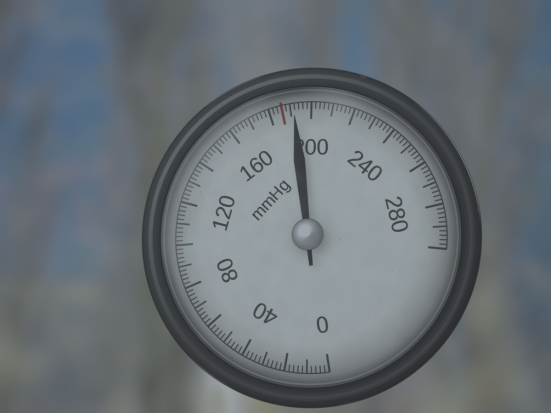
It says 192 mmHg
